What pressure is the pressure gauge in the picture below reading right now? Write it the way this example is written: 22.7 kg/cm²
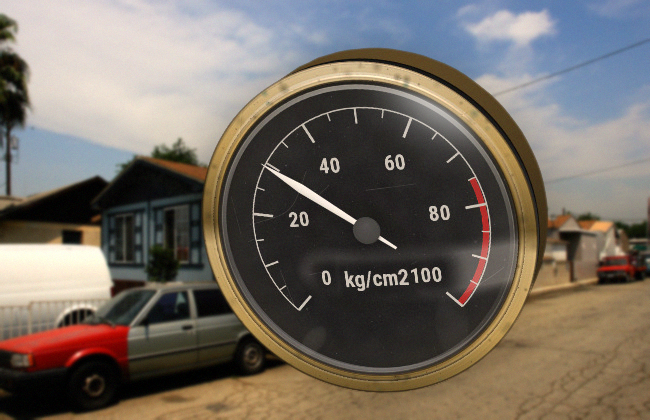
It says 30 kg/cm²
